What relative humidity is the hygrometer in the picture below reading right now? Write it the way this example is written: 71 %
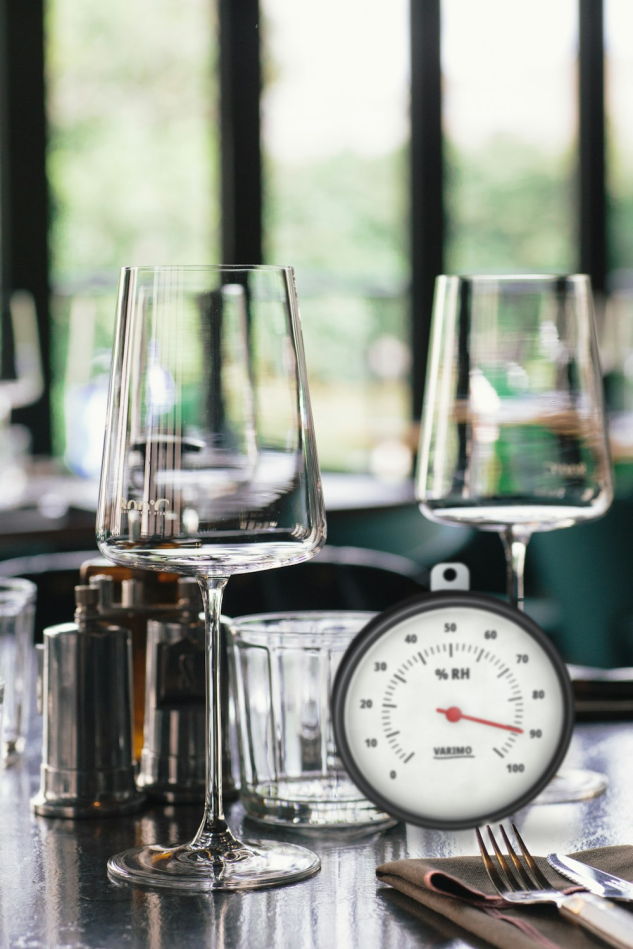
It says 90 %
